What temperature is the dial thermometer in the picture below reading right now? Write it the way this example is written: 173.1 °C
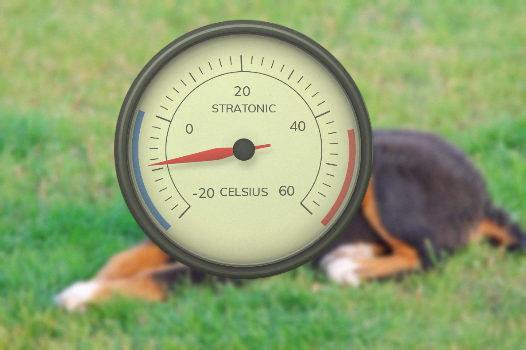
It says -9 °C
